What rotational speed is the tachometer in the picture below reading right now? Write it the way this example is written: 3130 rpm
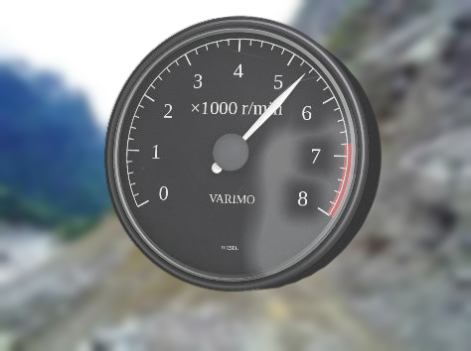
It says 5400 rpm
